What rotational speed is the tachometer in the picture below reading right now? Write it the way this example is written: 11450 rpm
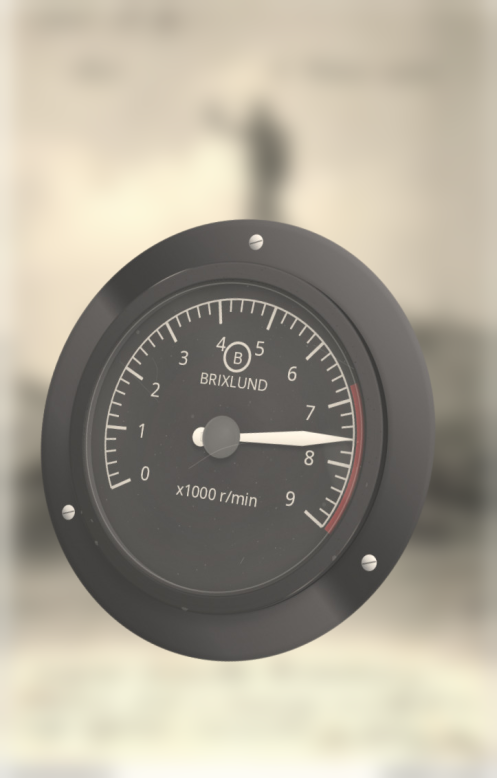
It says 7600 rpm
